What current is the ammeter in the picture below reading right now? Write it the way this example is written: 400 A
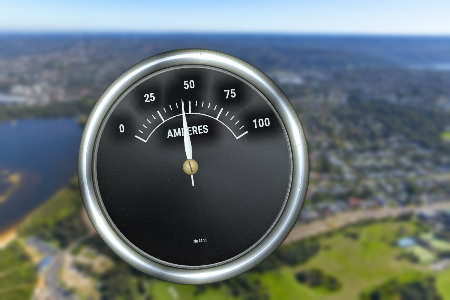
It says 45 A
